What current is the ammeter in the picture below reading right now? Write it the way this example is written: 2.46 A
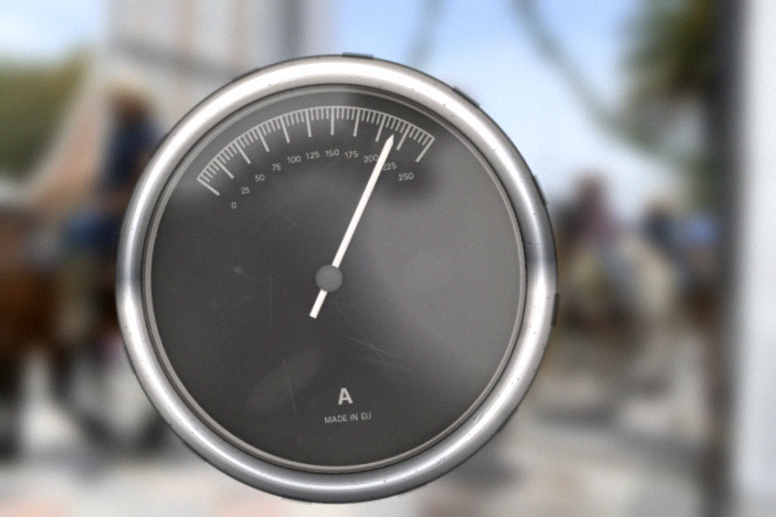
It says 215 A
